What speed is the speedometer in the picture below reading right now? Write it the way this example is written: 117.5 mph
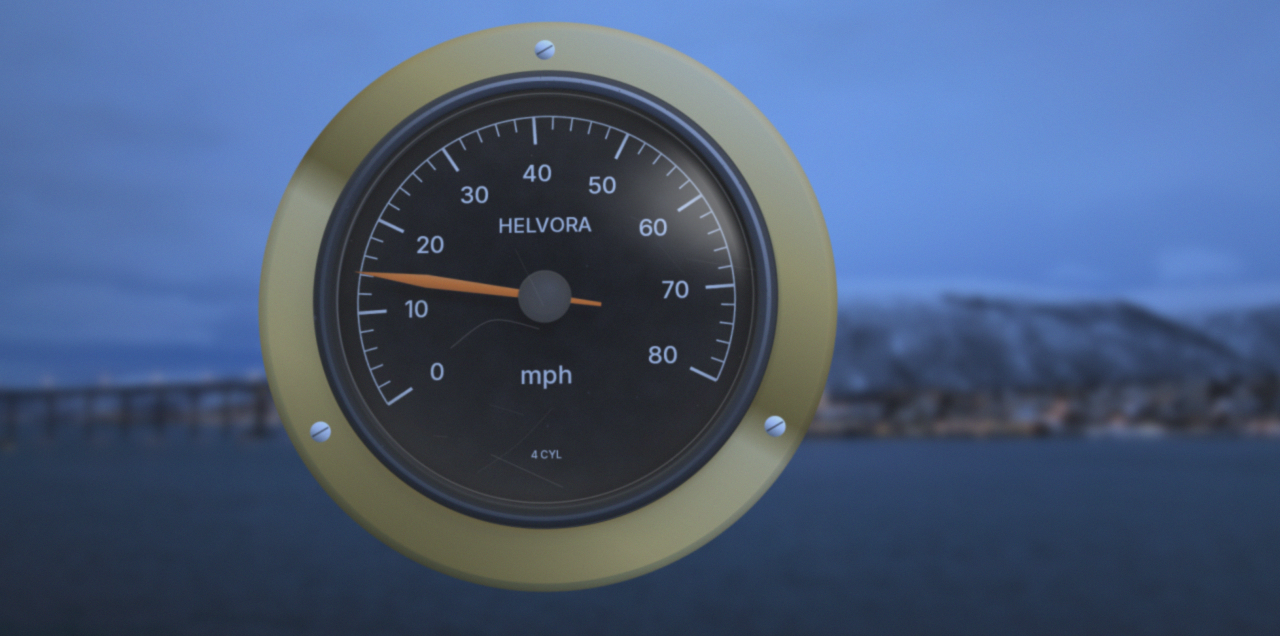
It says 14 mph
